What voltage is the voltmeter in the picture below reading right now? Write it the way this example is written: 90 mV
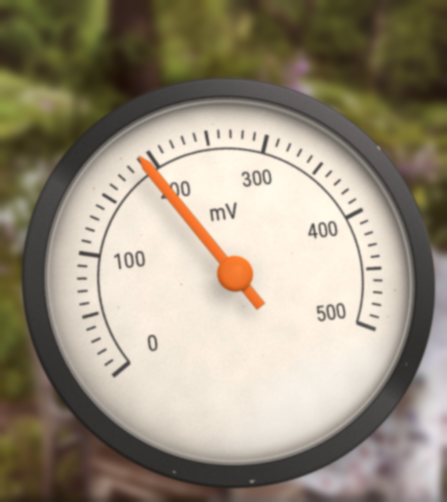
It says 190 mV
